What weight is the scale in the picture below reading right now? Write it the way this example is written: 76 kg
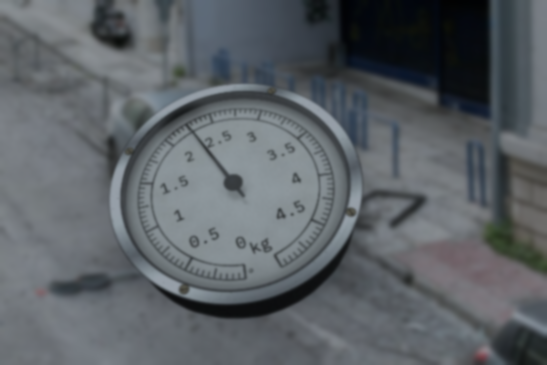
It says 2.25 kg
